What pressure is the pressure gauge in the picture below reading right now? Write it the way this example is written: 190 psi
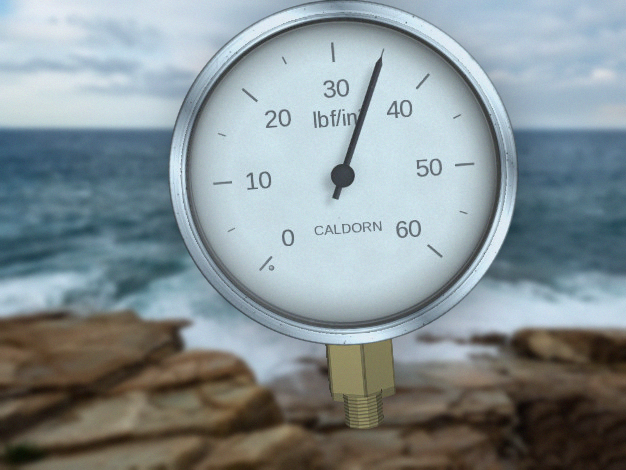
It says 35 psi
